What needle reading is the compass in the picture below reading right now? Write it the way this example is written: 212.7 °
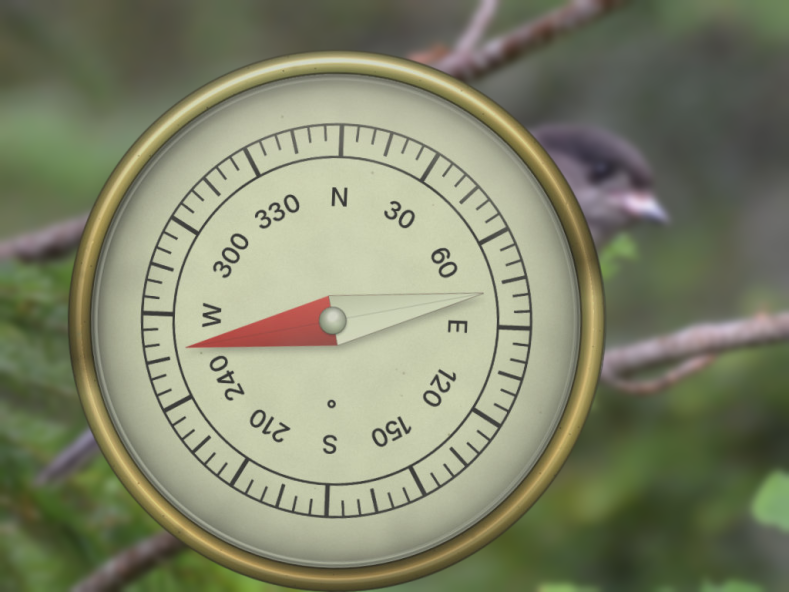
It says 257.5 °
